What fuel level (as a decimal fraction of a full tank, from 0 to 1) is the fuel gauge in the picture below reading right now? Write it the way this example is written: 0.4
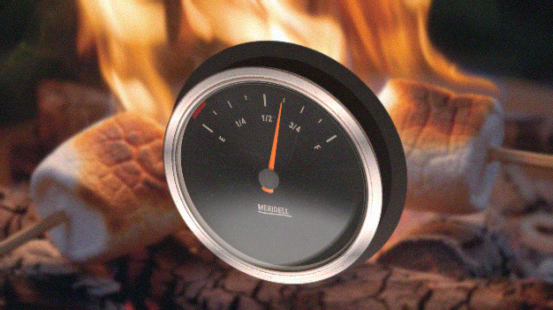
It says 0.625
